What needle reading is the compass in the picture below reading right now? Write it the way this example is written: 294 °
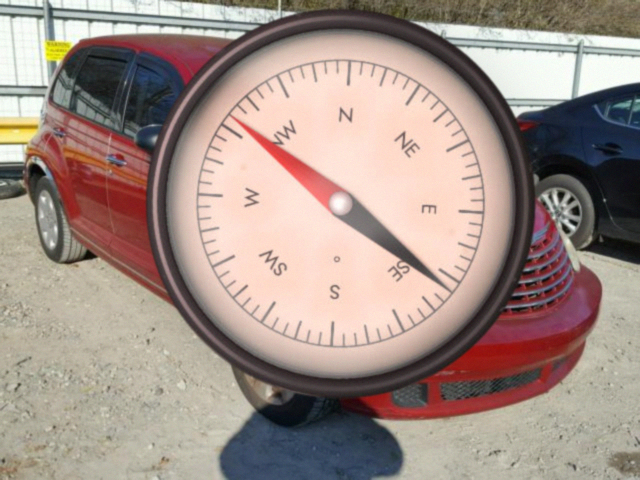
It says 305 °
